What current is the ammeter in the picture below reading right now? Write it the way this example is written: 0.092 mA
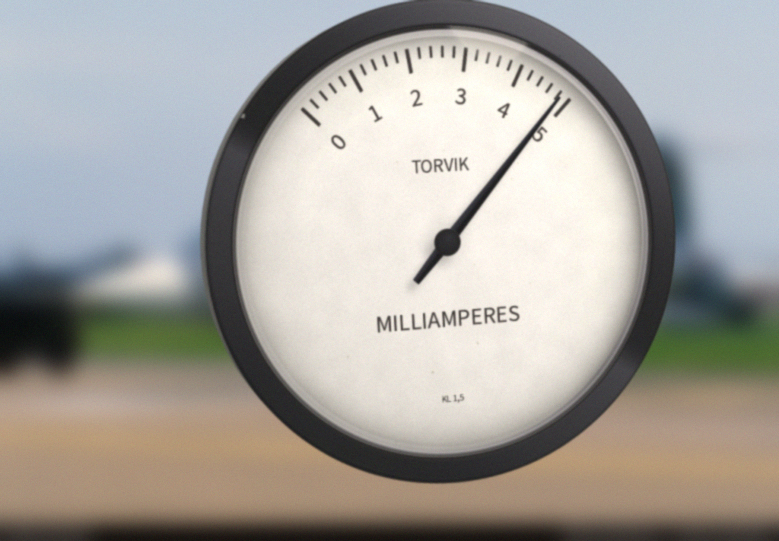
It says 4.8 mA
